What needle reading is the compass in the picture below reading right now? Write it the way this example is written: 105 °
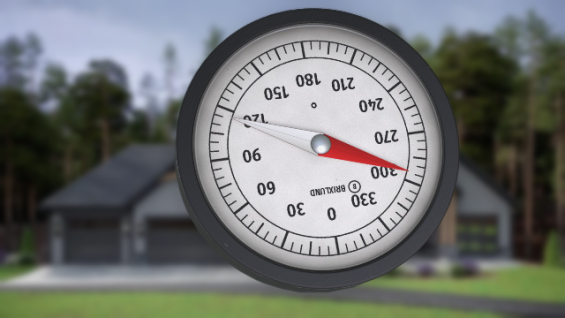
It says 295 °
